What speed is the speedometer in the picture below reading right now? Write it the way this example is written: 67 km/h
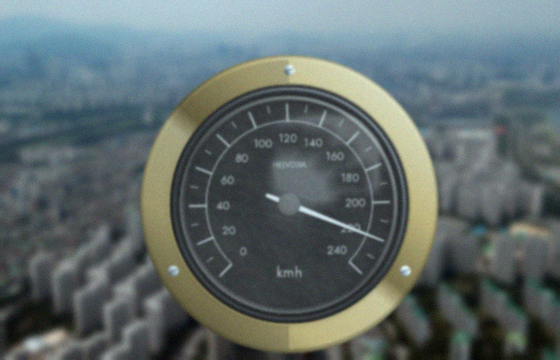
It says 220 km/h
